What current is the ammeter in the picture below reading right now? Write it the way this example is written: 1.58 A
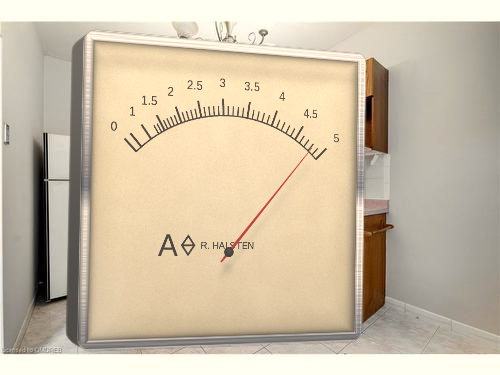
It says 4.8 A
